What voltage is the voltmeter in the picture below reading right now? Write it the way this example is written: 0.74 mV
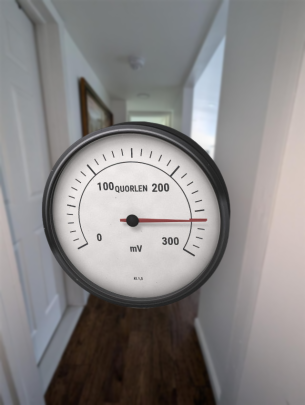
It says 260 mV
